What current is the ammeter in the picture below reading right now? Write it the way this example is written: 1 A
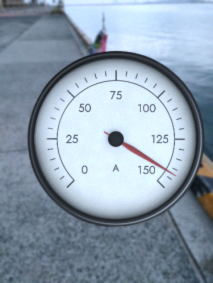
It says 142.5 A
